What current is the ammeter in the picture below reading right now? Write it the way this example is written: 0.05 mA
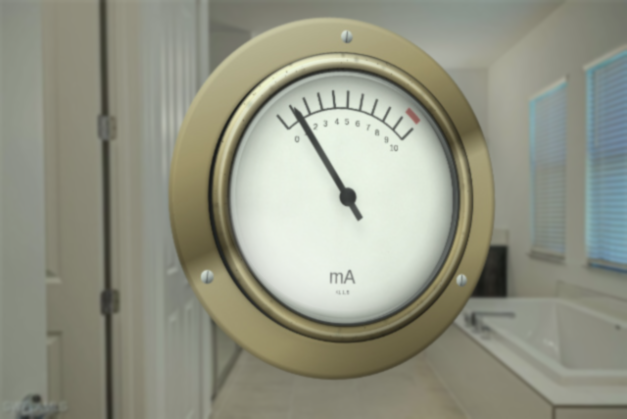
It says 1 mA
